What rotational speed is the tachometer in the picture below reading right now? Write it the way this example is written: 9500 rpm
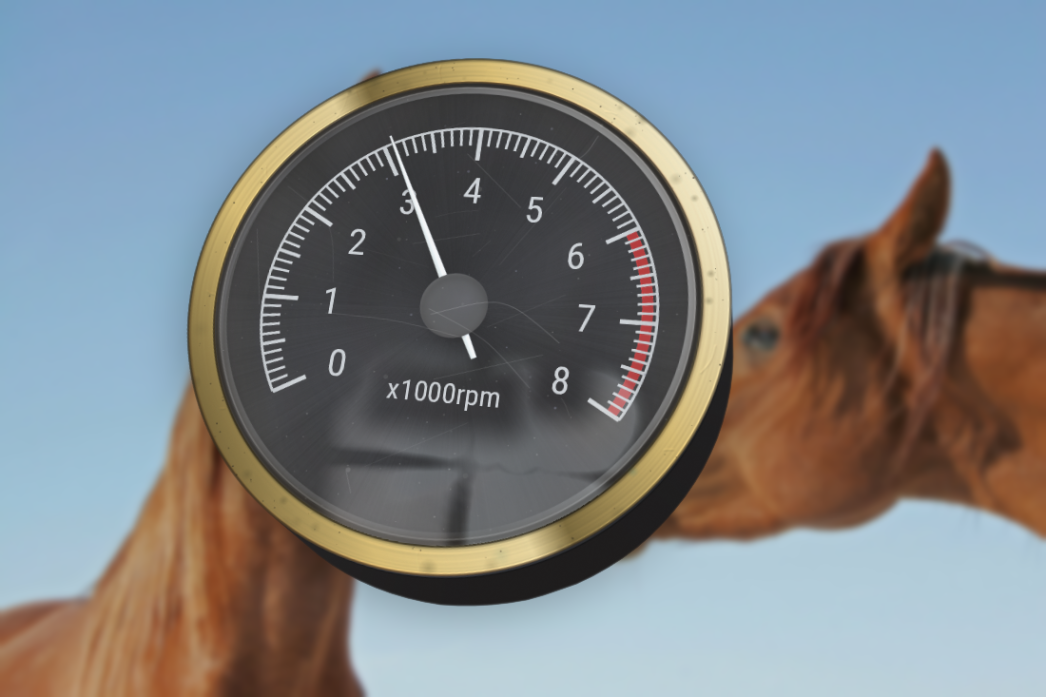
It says 3100 rpm
